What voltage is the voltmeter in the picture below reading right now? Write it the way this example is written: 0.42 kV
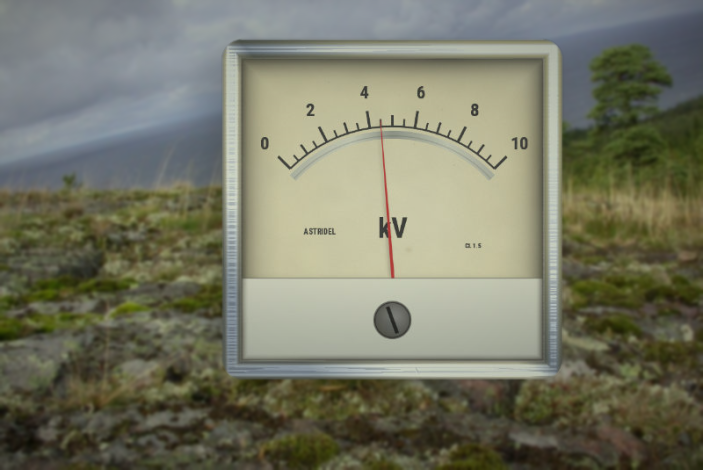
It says 4.5 kV
